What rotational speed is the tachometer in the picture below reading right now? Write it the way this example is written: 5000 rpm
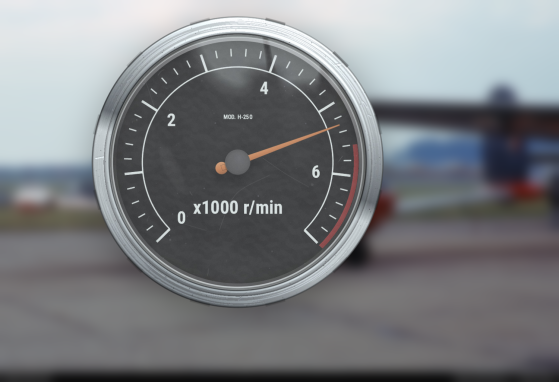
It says 5300 rpm
